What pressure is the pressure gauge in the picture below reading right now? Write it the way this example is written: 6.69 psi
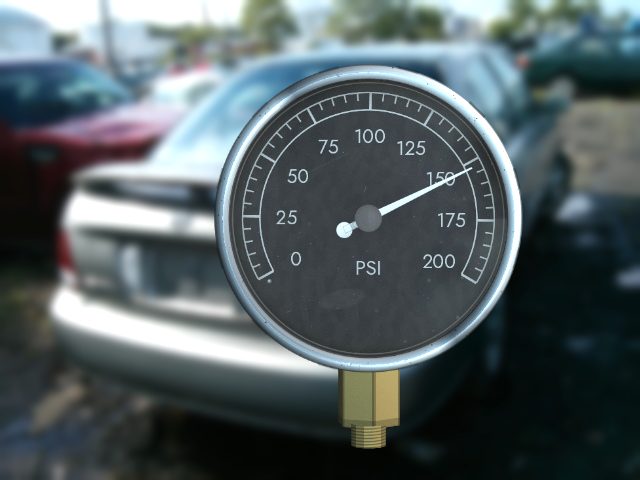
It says 152.5 psi
